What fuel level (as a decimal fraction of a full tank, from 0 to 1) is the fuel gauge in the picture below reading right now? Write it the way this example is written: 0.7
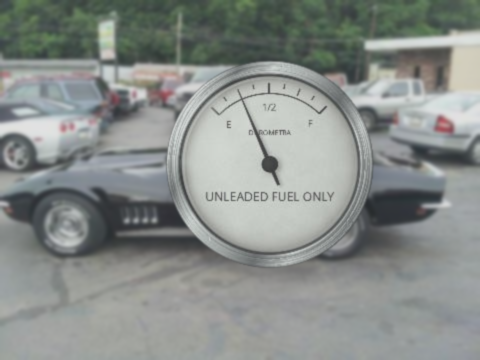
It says 0.25
